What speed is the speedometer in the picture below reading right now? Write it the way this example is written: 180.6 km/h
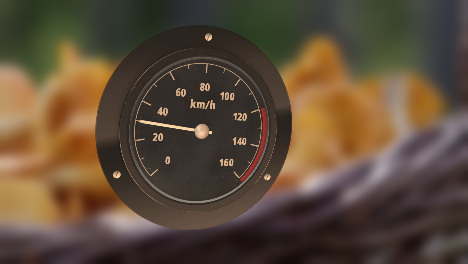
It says 30 km/h
